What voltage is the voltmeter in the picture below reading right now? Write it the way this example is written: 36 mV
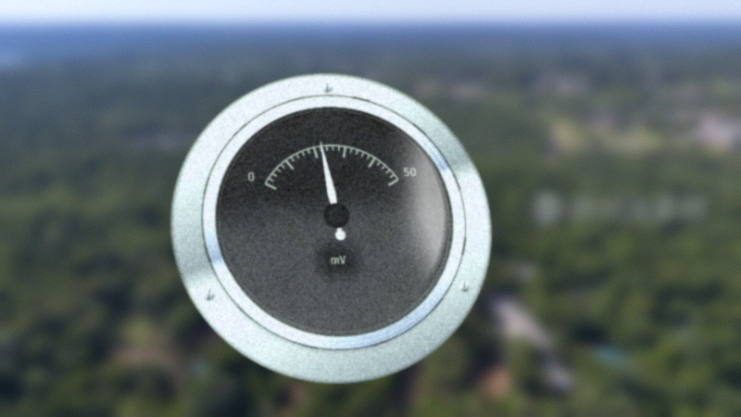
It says 22 mV
